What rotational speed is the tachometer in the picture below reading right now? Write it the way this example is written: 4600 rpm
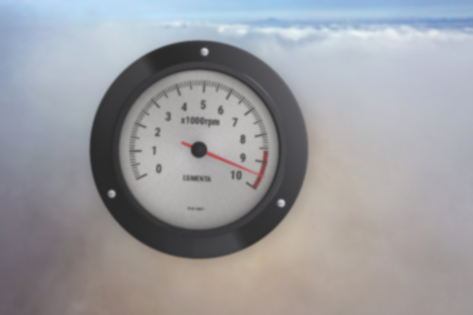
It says 9500 rpm
